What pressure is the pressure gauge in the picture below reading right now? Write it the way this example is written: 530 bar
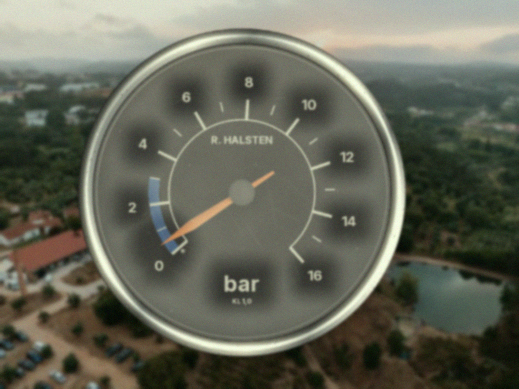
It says 0.5 bar
